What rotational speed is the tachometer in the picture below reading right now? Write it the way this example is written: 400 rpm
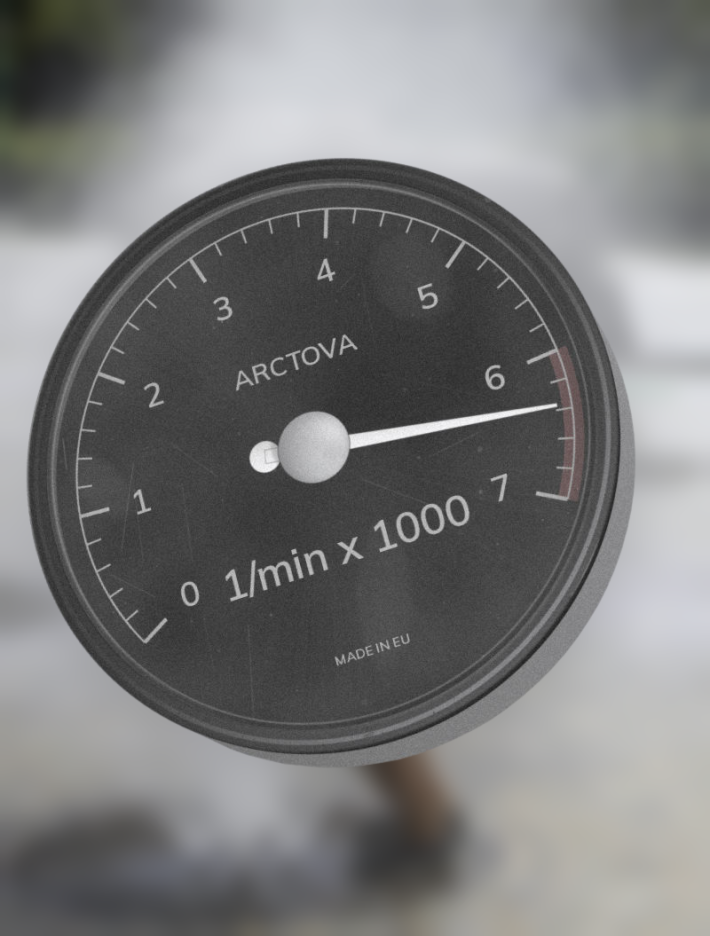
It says 6400 rpm
